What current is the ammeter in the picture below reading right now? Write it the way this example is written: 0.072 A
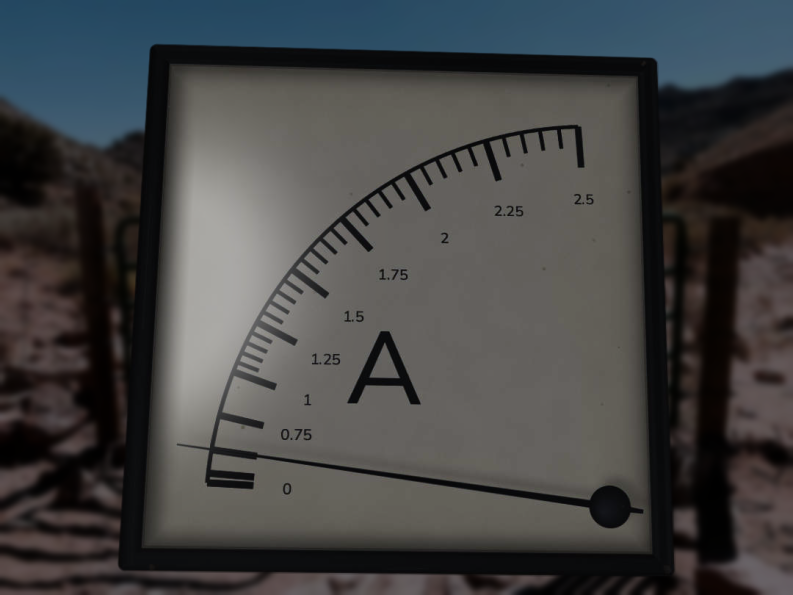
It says 0.5 A
